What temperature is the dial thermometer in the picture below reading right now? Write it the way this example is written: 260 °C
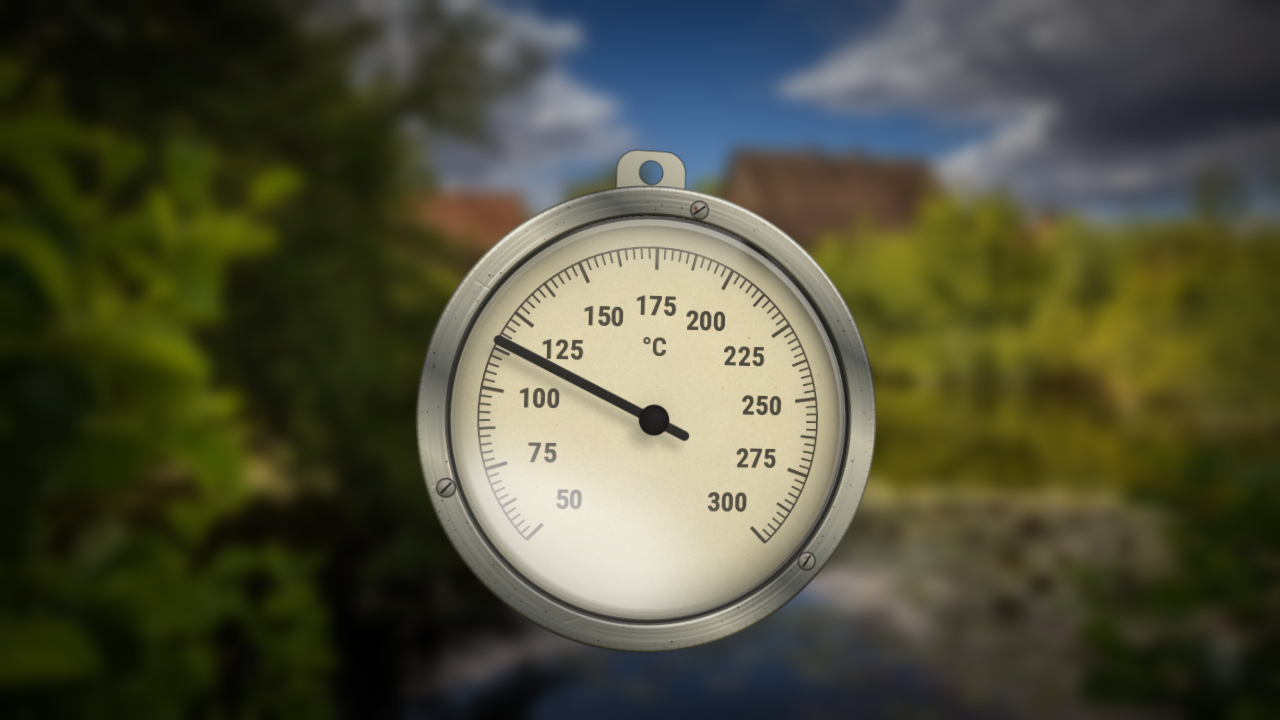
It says 115 °C
